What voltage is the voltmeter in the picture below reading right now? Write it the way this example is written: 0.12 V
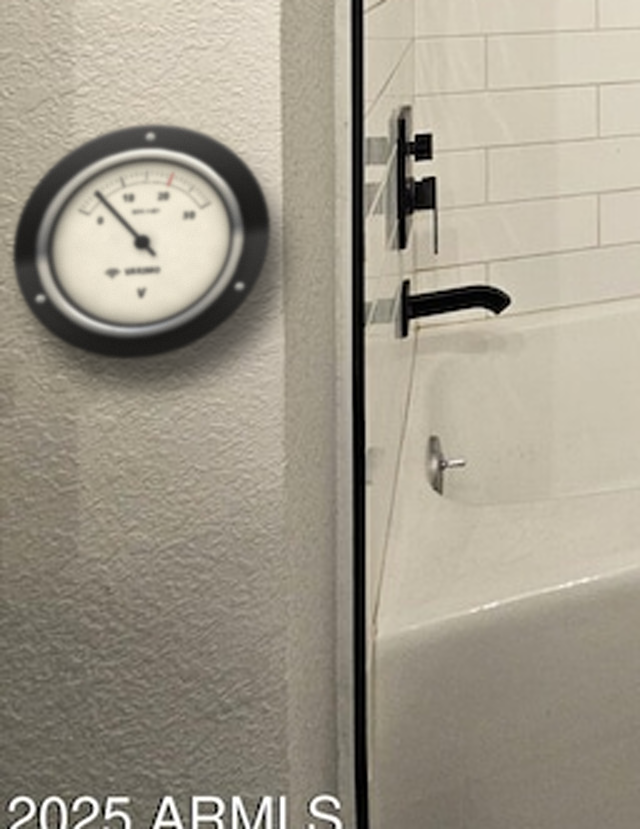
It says 5 V
